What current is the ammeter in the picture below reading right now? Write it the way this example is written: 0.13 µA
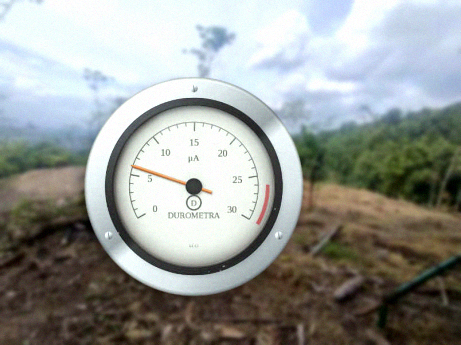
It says 6 µA
